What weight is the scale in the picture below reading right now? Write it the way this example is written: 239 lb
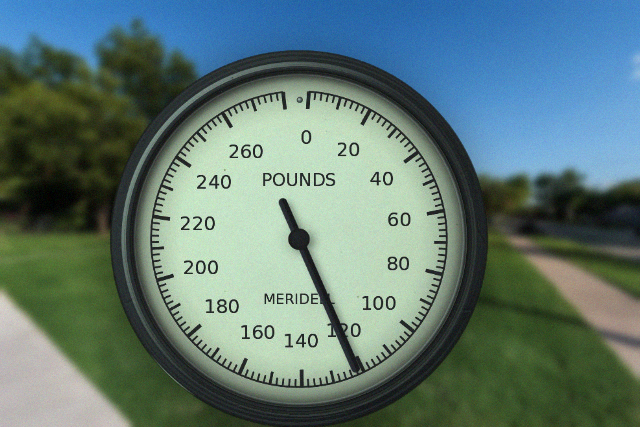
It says 122 lb
